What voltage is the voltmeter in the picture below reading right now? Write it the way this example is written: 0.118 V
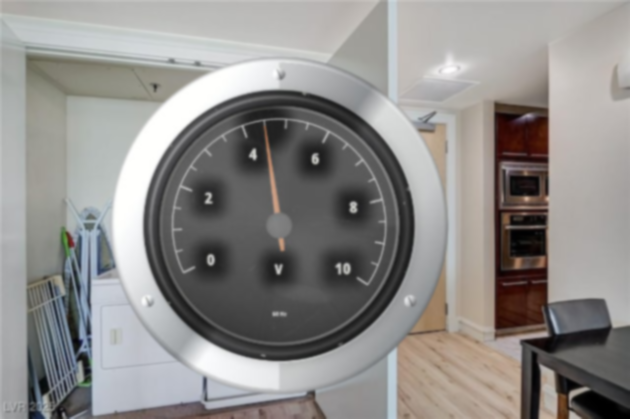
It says 4.5 V
